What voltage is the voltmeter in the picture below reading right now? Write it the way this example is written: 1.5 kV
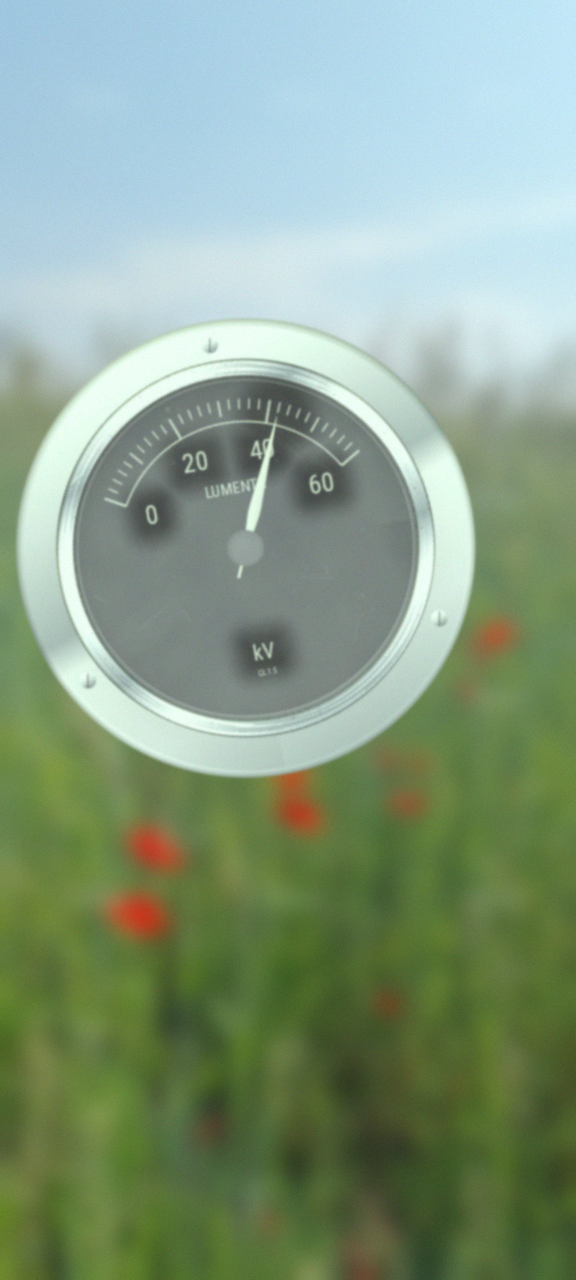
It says 42 kV
